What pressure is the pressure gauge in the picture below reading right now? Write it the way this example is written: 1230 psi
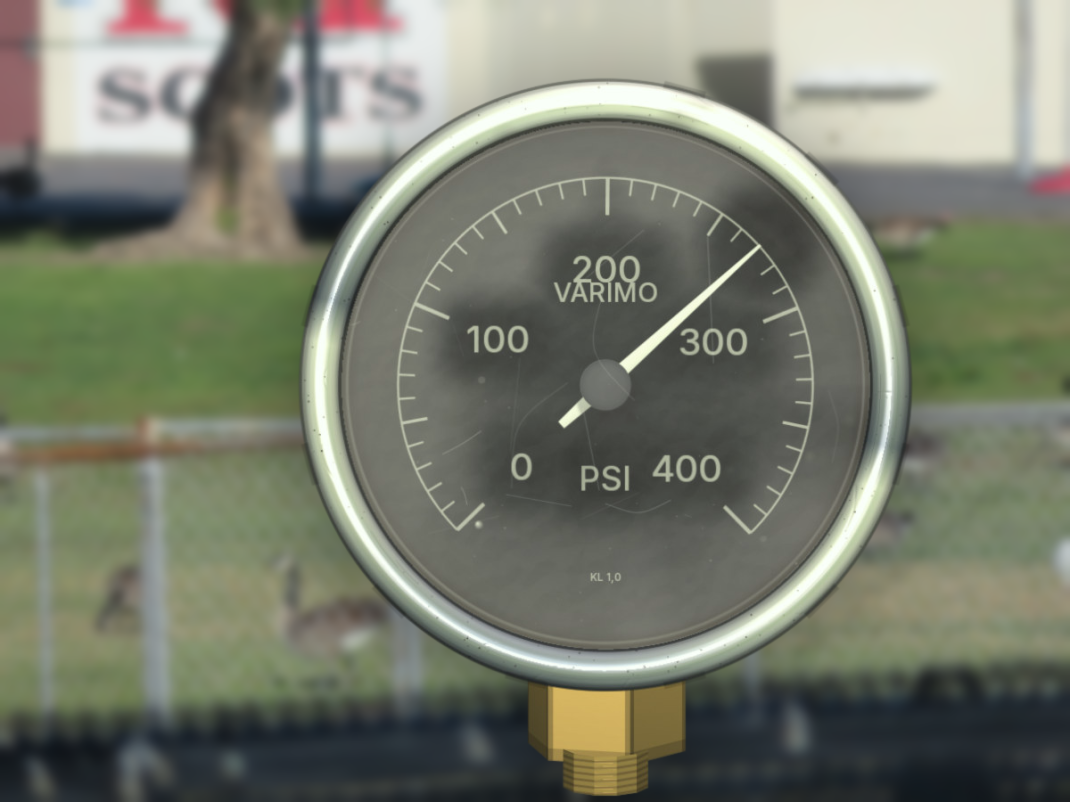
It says 270 psi
